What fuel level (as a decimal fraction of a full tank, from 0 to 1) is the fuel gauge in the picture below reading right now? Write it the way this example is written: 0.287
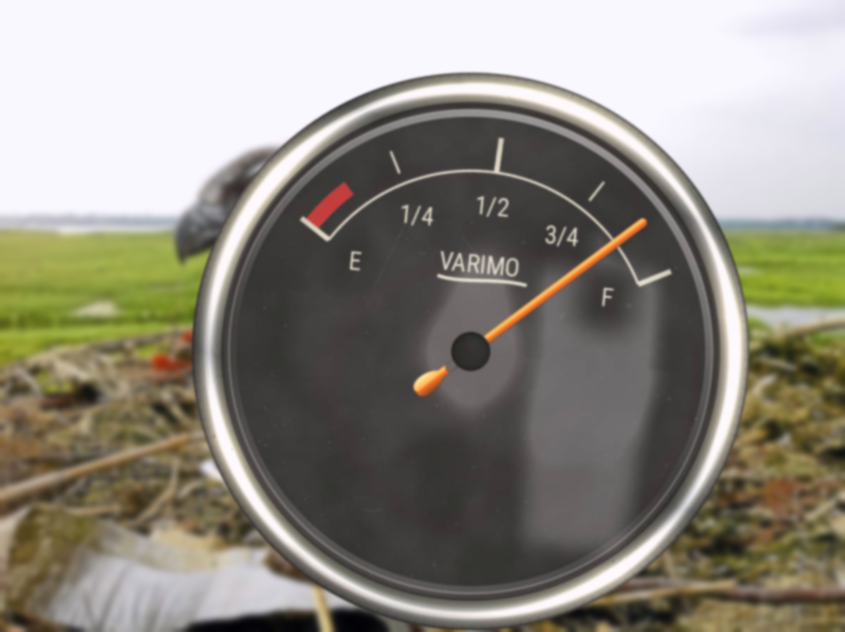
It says 0.875
